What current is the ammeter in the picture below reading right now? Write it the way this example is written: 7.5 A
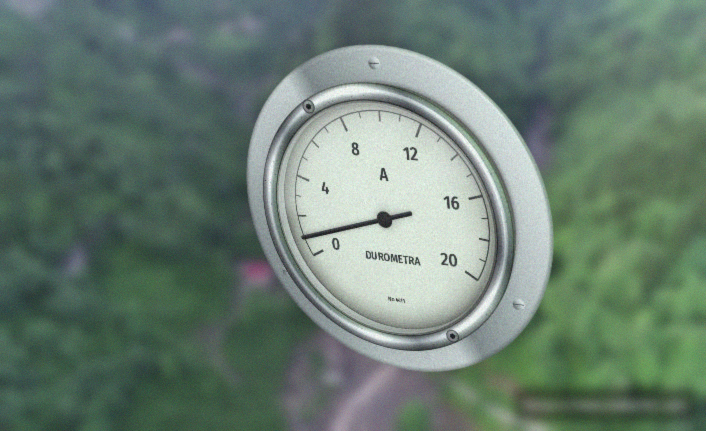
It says 1 A
